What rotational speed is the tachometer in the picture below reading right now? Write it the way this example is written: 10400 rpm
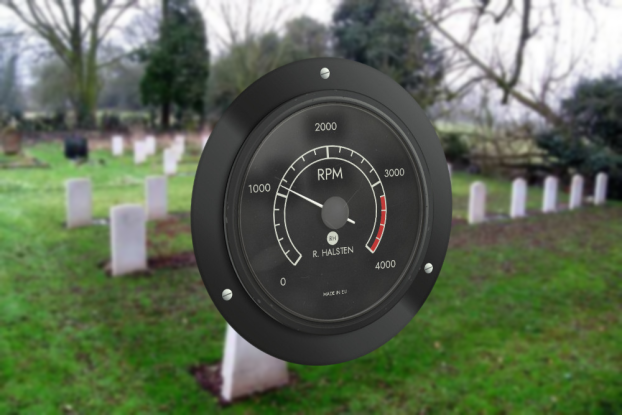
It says 1100 rpm
